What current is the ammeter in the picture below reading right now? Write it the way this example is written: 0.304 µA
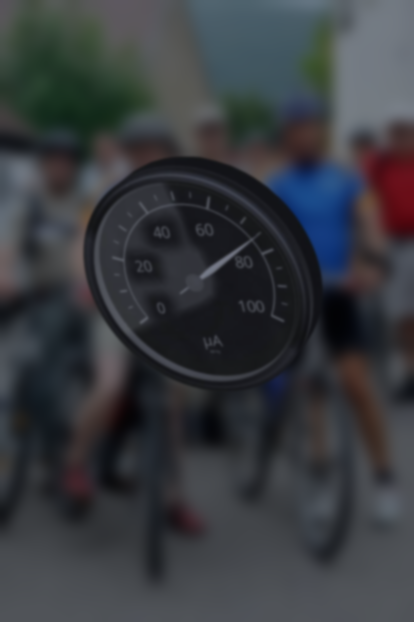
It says 75 µA
